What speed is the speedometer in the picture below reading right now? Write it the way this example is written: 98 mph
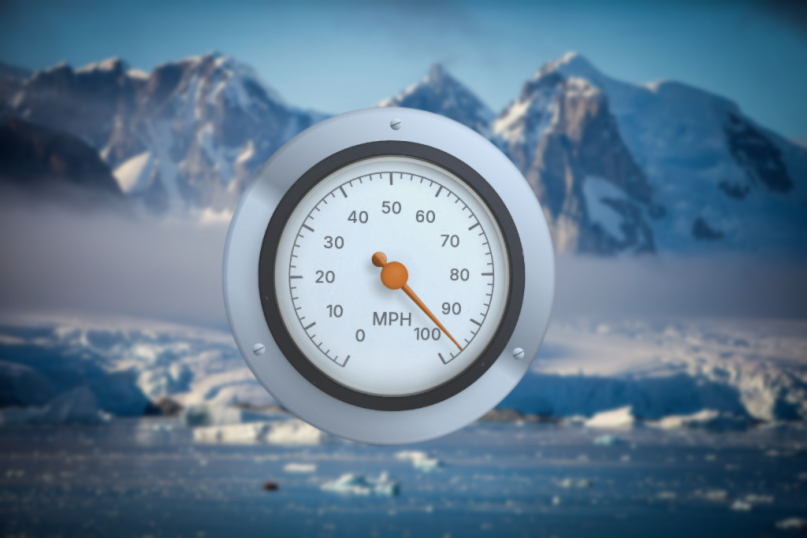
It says 96 mph
